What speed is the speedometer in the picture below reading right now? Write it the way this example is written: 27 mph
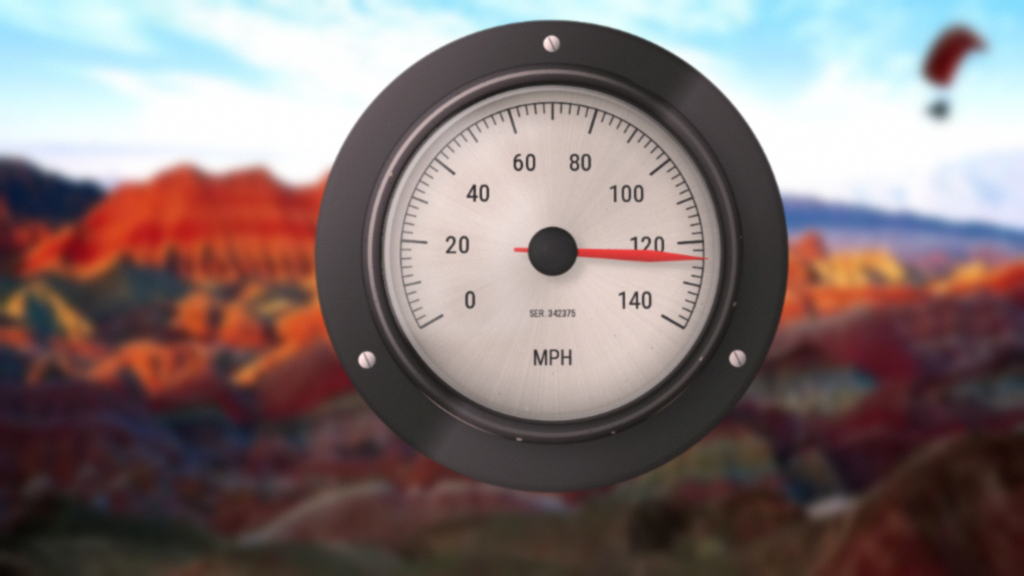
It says 124 mph
